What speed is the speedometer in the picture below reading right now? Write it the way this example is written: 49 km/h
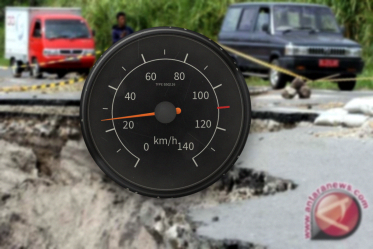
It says 25 km/h
